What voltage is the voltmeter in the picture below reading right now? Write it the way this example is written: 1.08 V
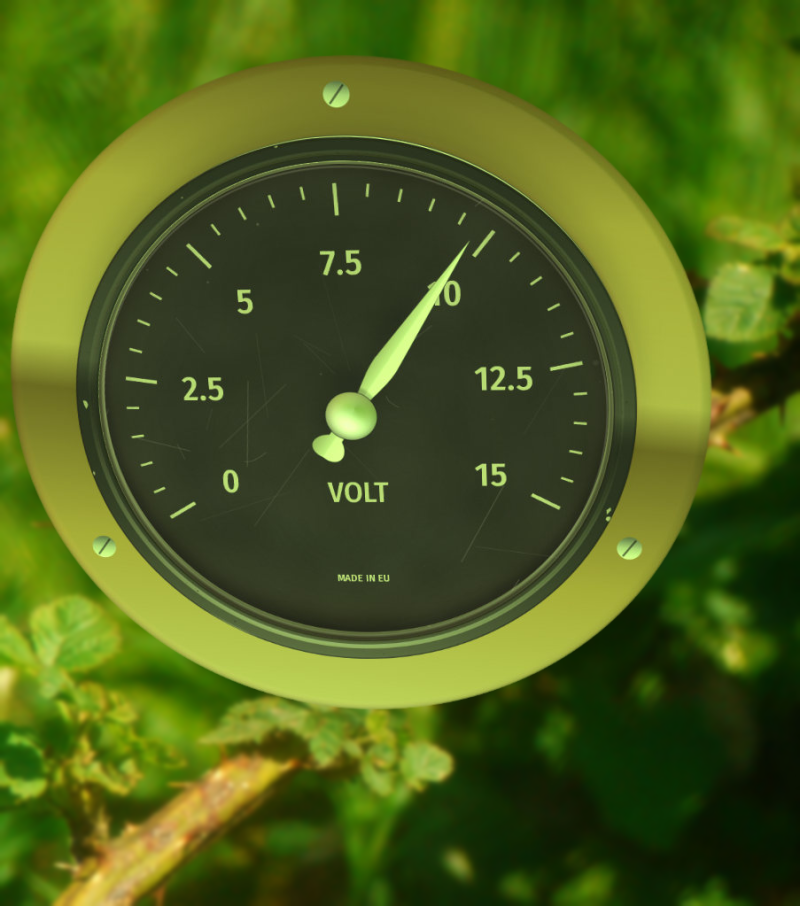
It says 9.75 V
